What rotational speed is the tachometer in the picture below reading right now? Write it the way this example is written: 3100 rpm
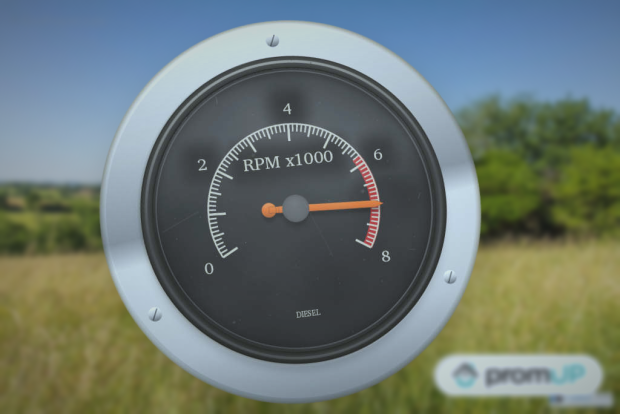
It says 7000 rpm
